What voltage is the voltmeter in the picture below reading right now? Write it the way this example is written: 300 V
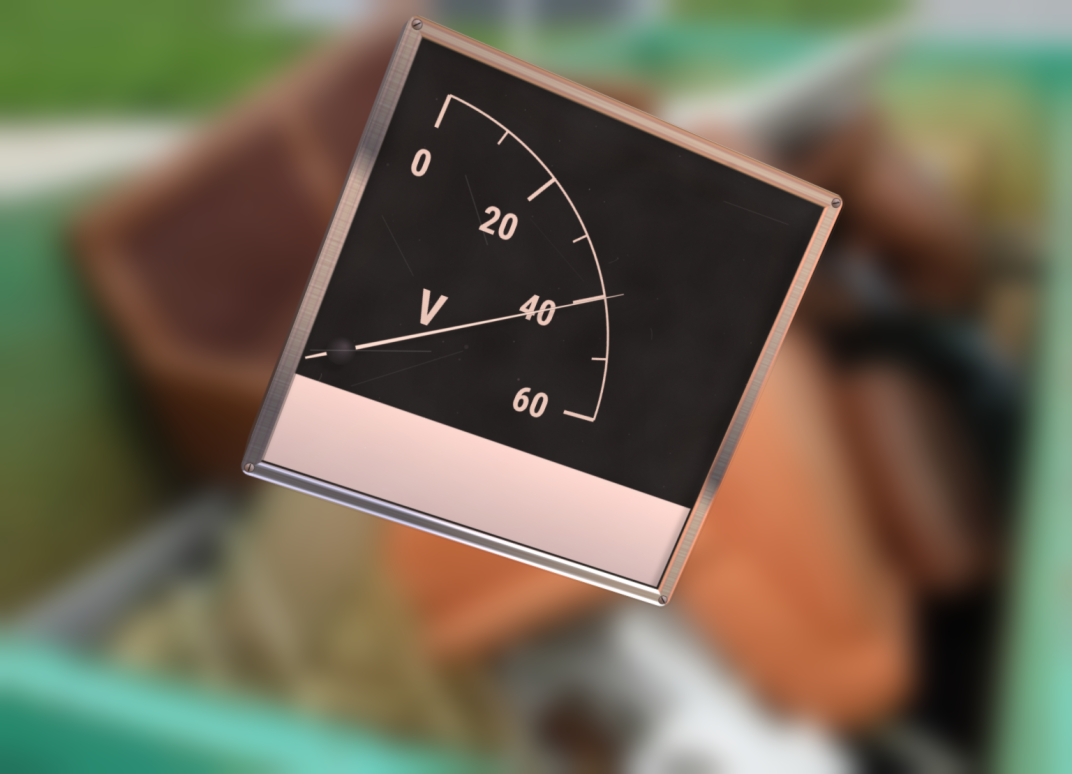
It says 40 V
